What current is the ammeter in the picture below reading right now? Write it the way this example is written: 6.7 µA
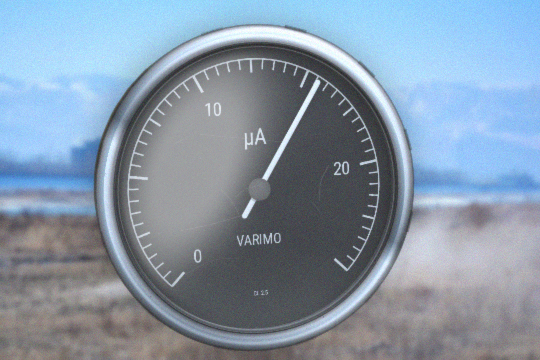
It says 15.5 µA
